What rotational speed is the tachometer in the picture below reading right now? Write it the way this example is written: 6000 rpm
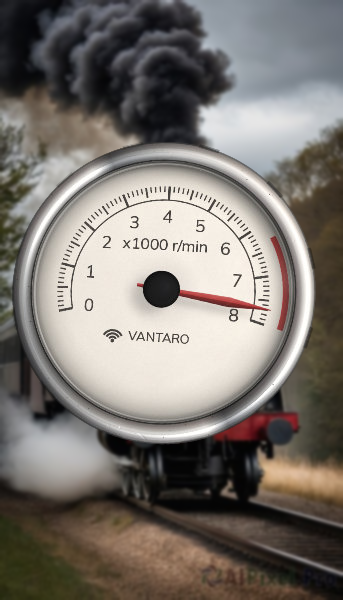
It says 7700 rpm
